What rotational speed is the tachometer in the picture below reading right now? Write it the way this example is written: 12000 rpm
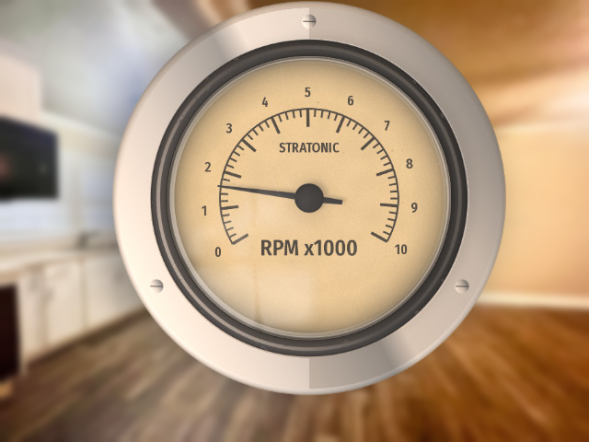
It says 1600 rpm
